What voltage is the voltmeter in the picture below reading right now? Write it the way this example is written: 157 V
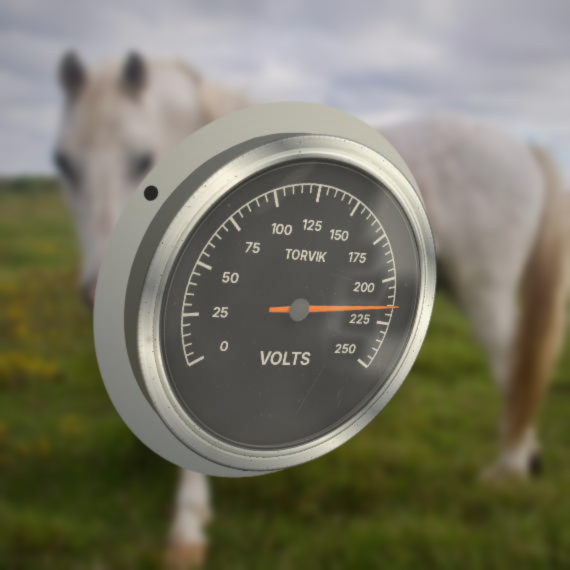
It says 215 V
